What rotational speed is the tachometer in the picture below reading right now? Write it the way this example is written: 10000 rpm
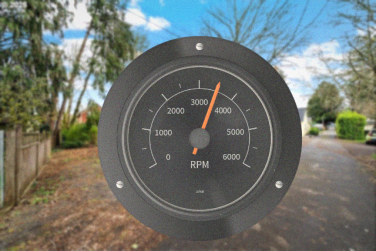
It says 3500 rpm
